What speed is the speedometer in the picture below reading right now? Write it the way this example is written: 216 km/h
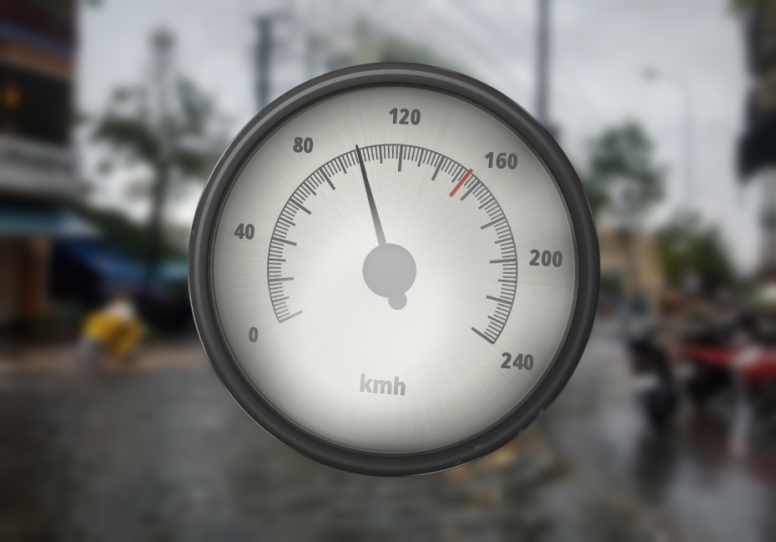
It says 100 km/h
